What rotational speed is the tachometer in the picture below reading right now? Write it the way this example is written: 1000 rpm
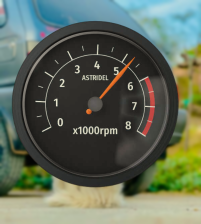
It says 5250 rpm
